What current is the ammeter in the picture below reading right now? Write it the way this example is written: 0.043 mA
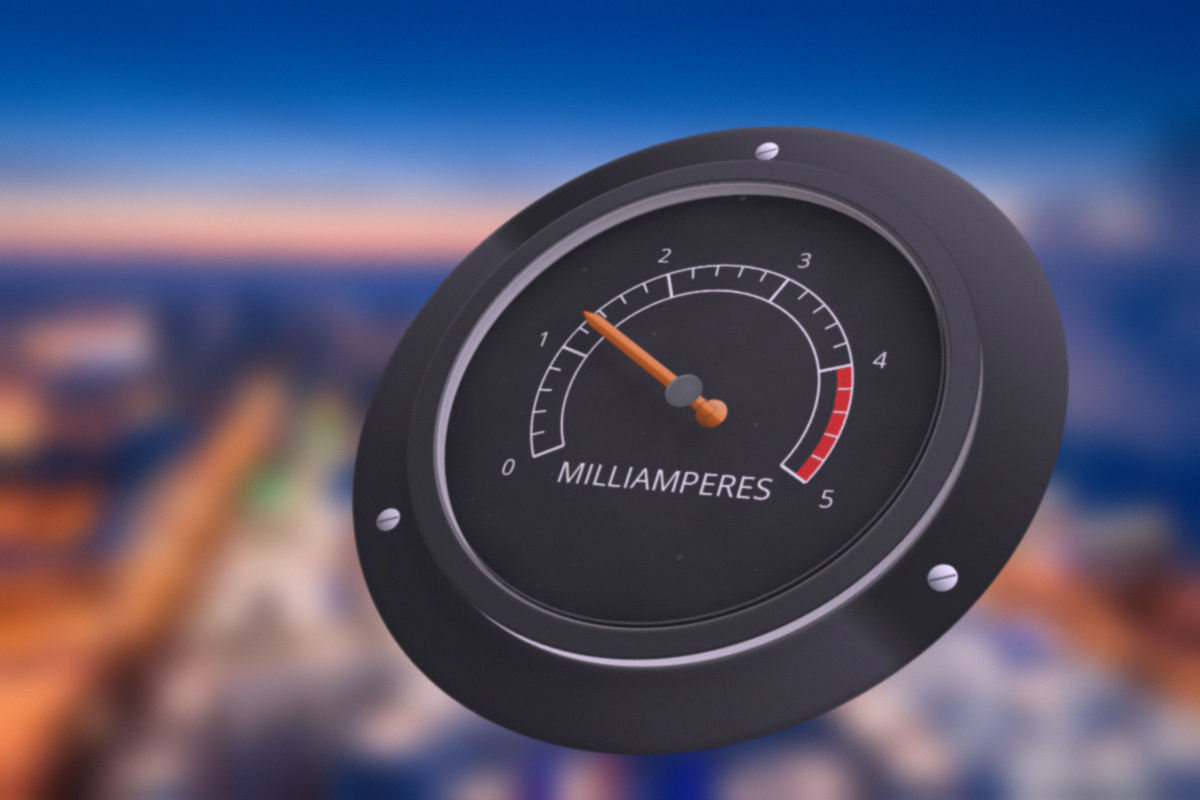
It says 1.3 mA
